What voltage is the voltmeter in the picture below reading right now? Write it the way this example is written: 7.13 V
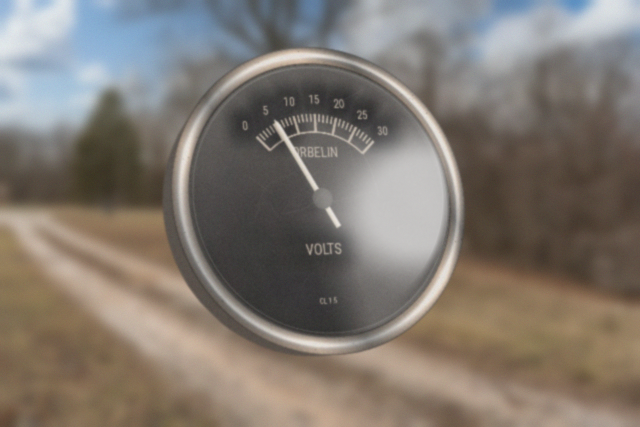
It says 5 V
